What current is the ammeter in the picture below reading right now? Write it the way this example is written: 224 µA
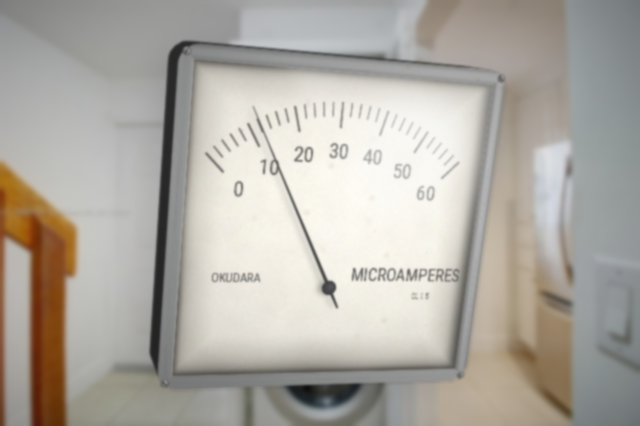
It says 12 µA
